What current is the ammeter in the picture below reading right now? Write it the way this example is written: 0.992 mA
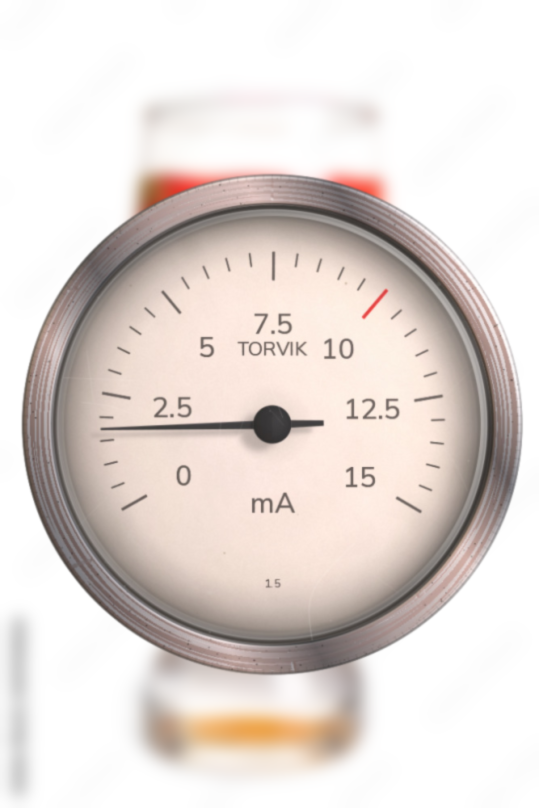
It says 1.75 mA
